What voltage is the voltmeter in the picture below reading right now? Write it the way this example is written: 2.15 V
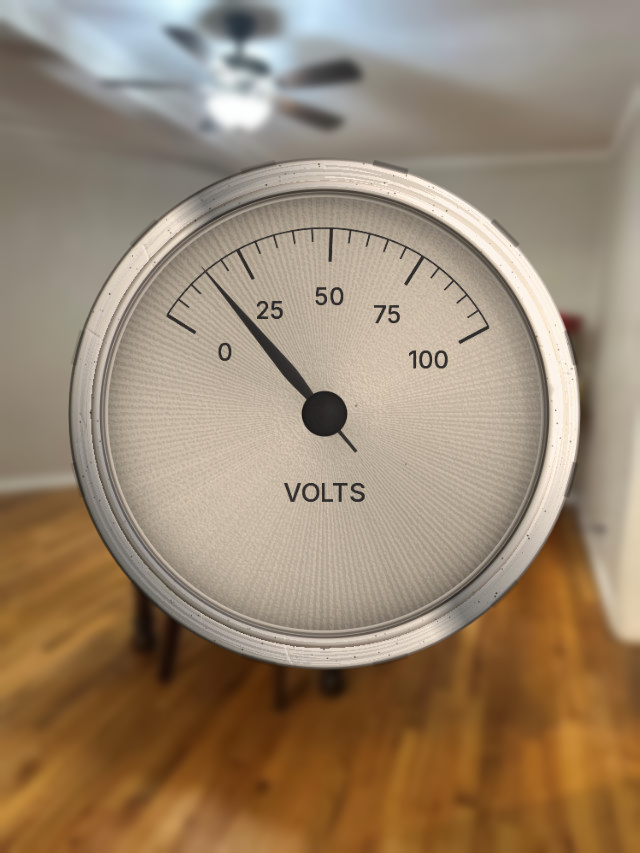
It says 15 V
